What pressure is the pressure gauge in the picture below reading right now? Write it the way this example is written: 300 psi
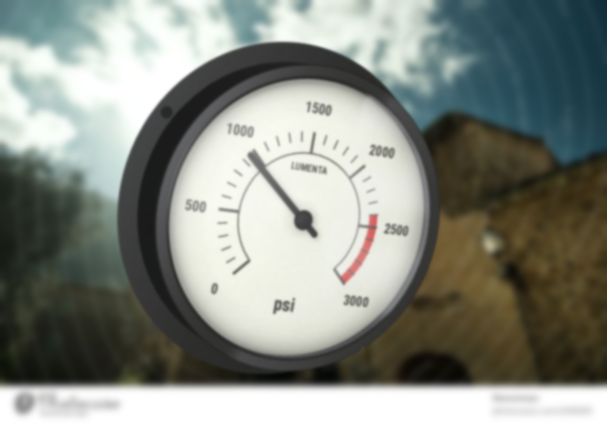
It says 950 psi
